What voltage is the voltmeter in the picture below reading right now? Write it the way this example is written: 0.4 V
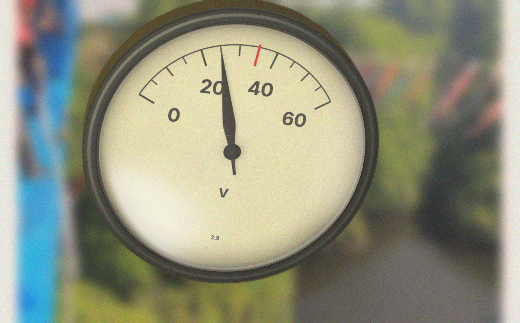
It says 25 V
